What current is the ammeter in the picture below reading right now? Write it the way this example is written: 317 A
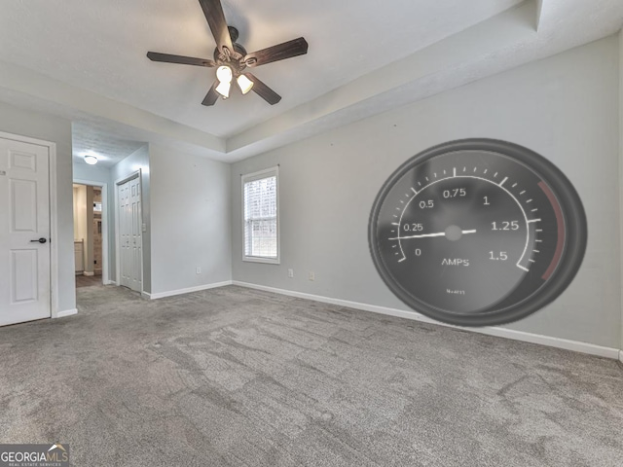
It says 0.15 A
